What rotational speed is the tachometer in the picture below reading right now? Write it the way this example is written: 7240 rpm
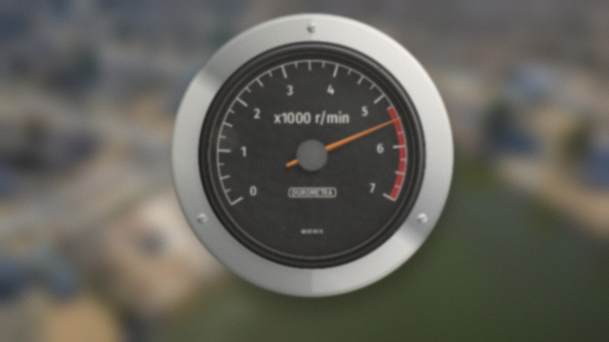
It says 5500 rpm
